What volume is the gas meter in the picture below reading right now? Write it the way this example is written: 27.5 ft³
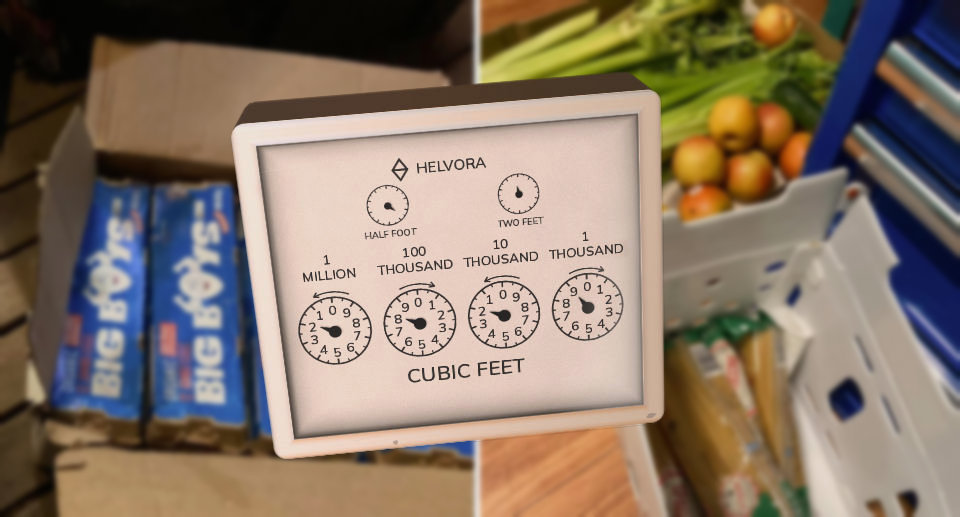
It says 181900 ft³
